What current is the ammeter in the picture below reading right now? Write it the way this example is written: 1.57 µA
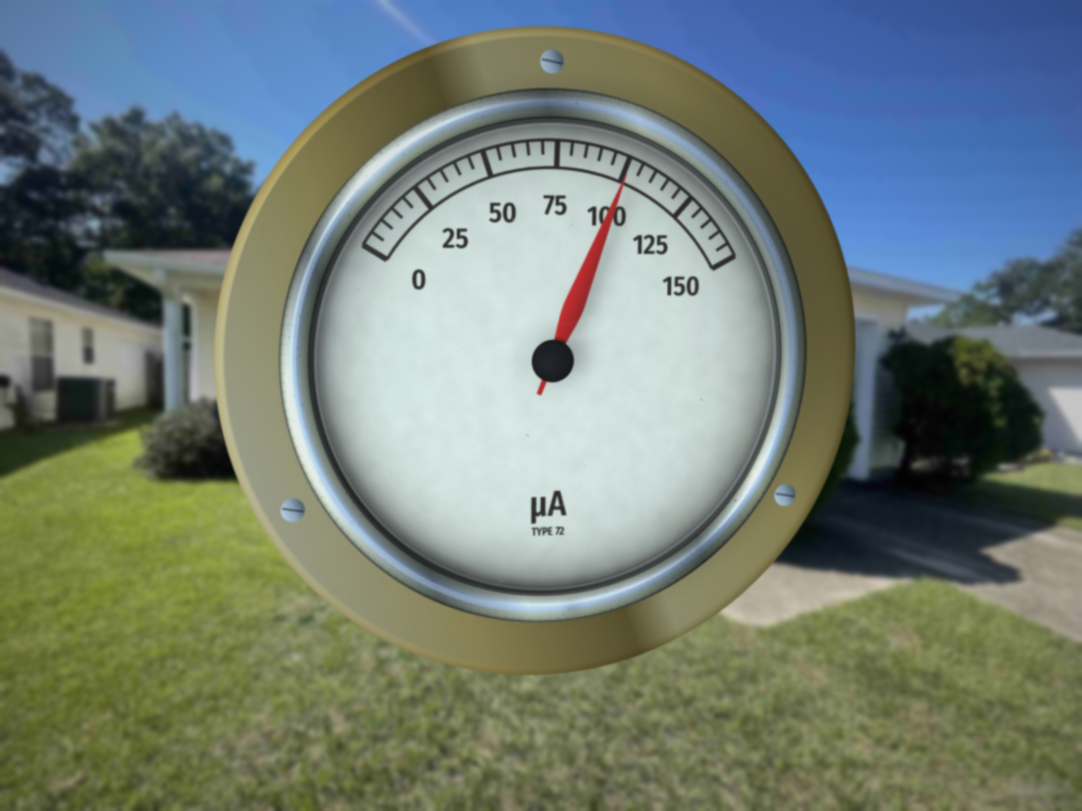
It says 100 µA
